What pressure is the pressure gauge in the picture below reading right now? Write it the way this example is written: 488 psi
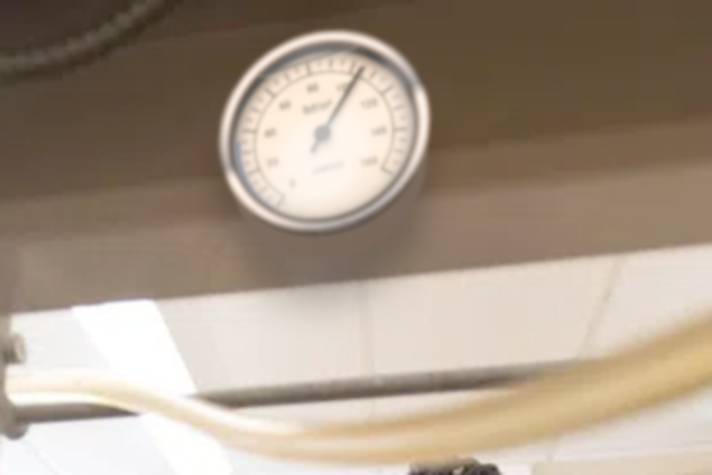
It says 105 psi
